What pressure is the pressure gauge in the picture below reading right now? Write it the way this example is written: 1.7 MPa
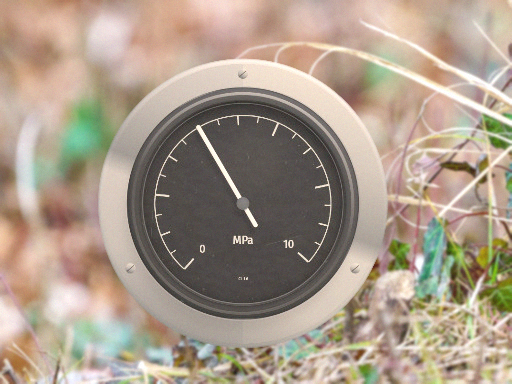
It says 4 MPa
